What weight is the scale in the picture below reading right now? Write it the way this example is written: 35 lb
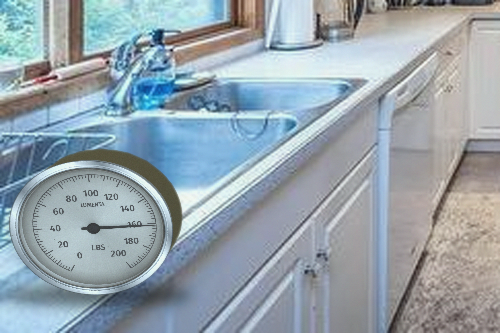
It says 160 lb
